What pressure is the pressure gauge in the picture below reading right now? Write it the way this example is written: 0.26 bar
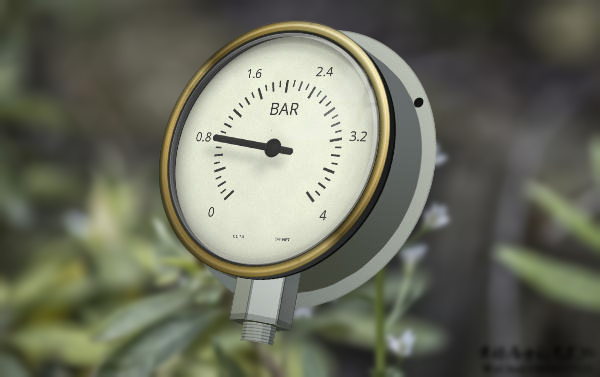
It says 0.8 bar
